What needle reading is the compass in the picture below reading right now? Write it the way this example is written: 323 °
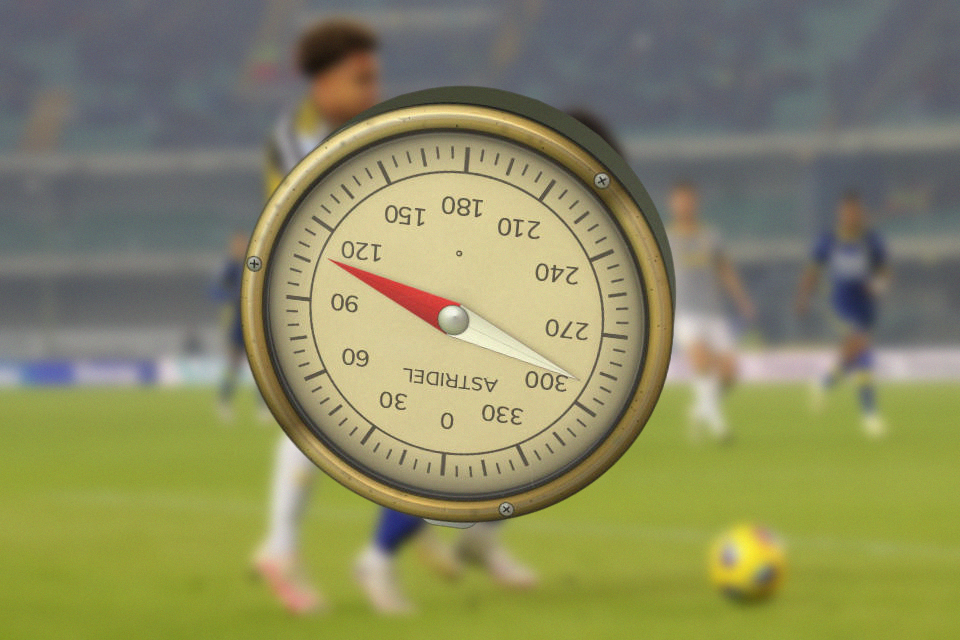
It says 110 °
